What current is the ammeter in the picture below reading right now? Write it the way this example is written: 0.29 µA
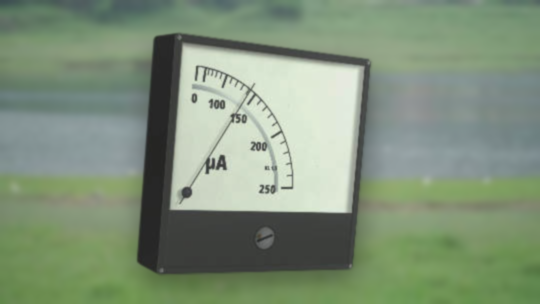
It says 140 µA
